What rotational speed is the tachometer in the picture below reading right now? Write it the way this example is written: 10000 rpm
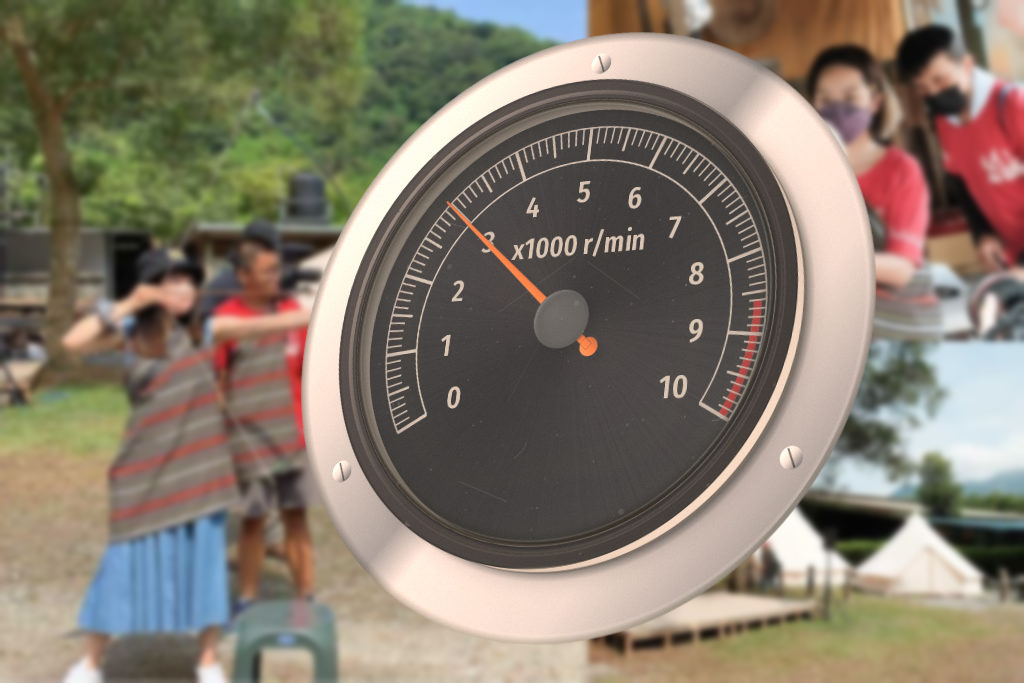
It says 3000 rpm
